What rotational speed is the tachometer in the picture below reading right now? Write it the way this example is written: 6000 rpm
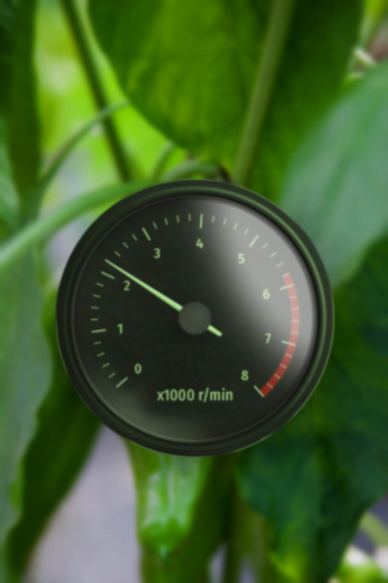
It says 2200 rpm
